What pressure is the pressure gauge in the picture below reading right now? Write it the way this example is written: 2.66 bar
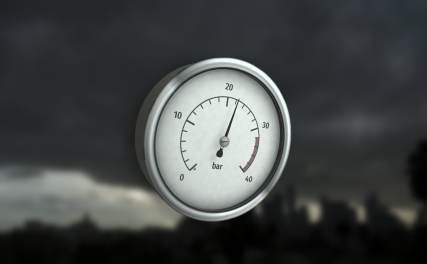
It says 22 bar
